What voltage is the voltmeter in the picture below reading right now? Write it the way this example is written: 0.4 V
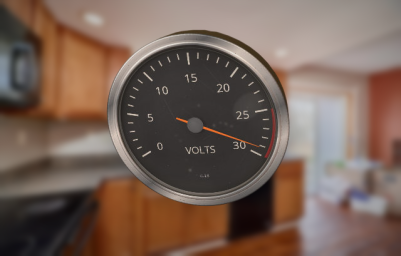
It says 29 V
